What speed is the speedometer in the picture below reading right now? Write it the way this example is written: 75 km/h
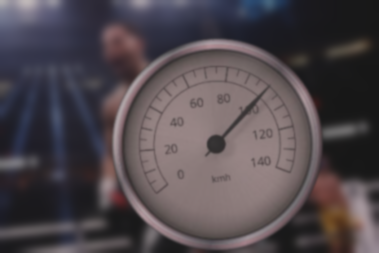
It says 100 km/h
